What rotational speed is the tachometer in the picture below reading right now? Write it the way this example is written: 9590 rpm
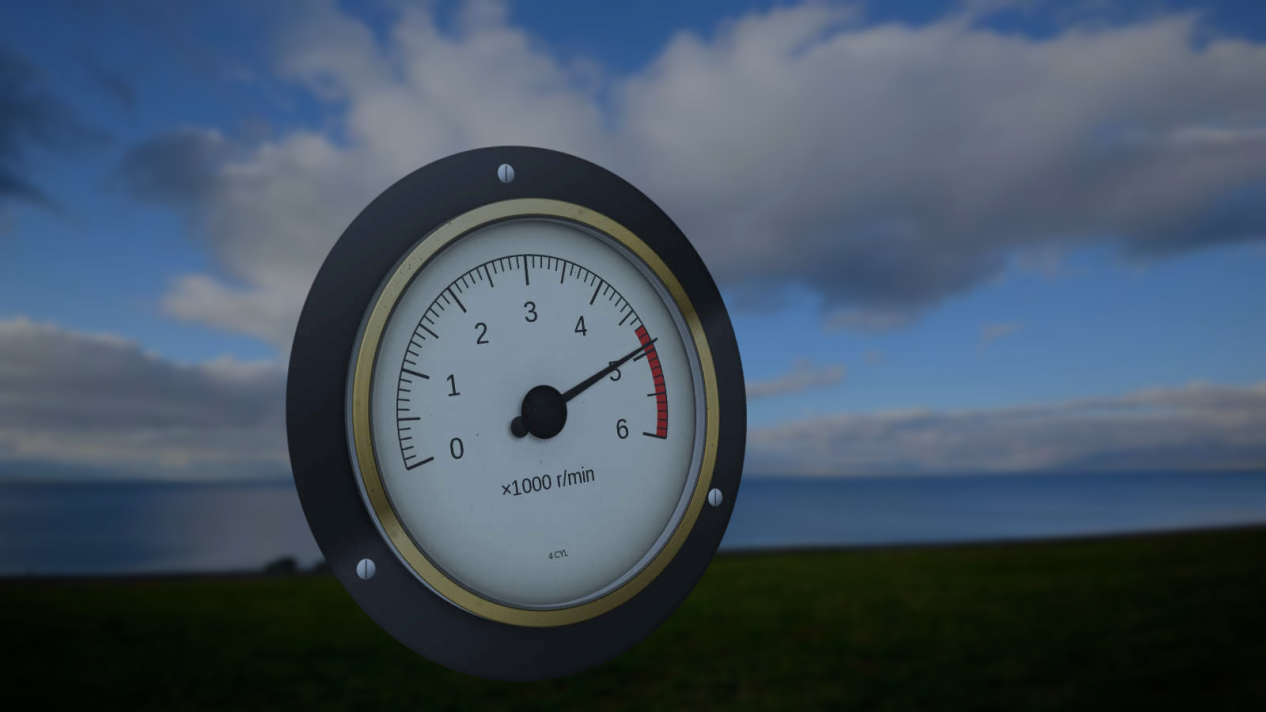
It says 4900 rpm
